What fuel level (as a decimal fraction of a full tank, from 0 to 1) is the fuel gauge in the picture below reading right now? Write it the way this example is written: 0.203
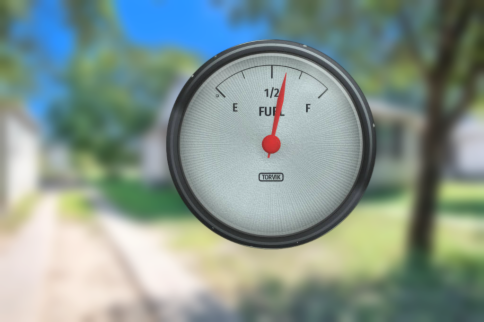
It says 0.625
